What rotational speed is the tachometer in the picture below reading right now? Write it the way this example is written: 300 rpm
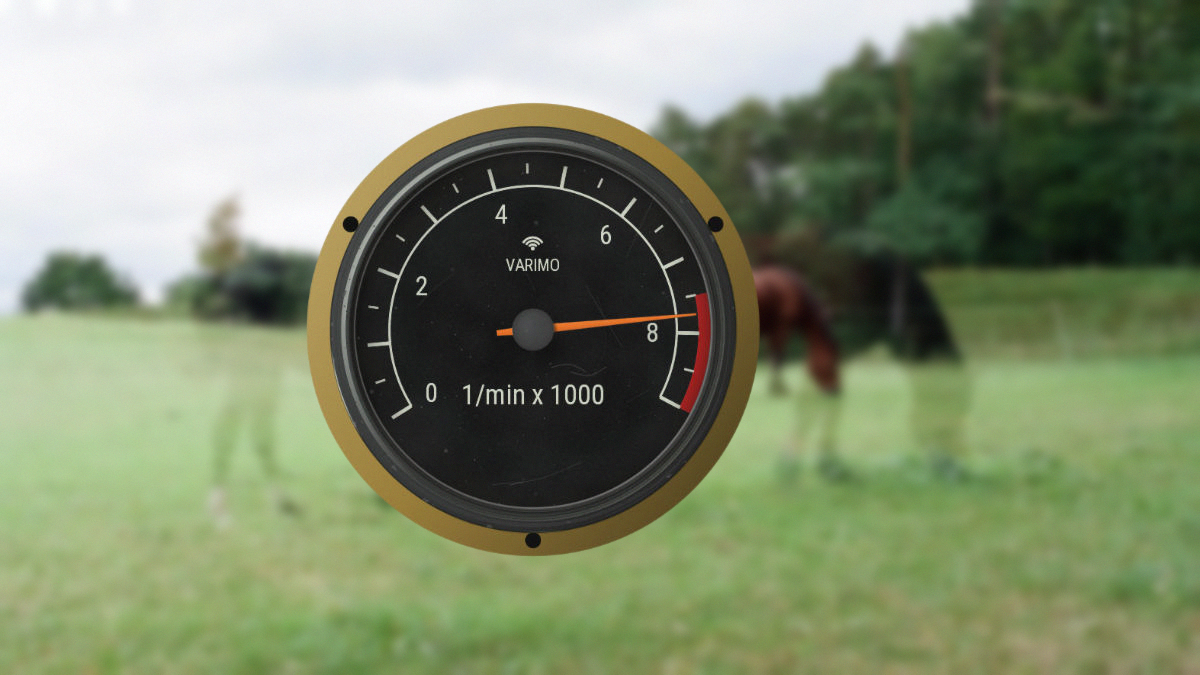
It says 7750 rpm
